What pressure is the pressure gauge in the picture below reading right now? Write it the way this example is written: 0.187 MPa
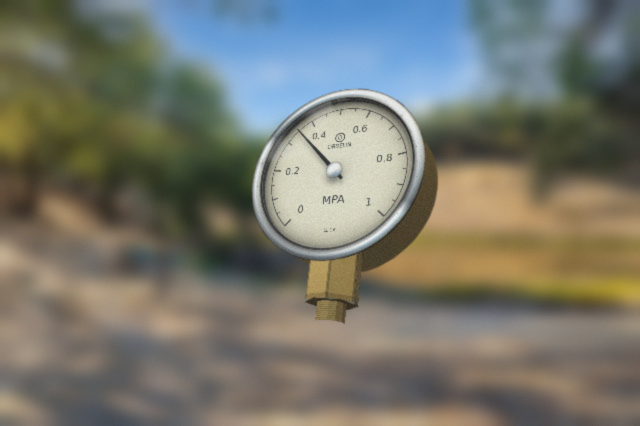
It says 0.35 MPa
